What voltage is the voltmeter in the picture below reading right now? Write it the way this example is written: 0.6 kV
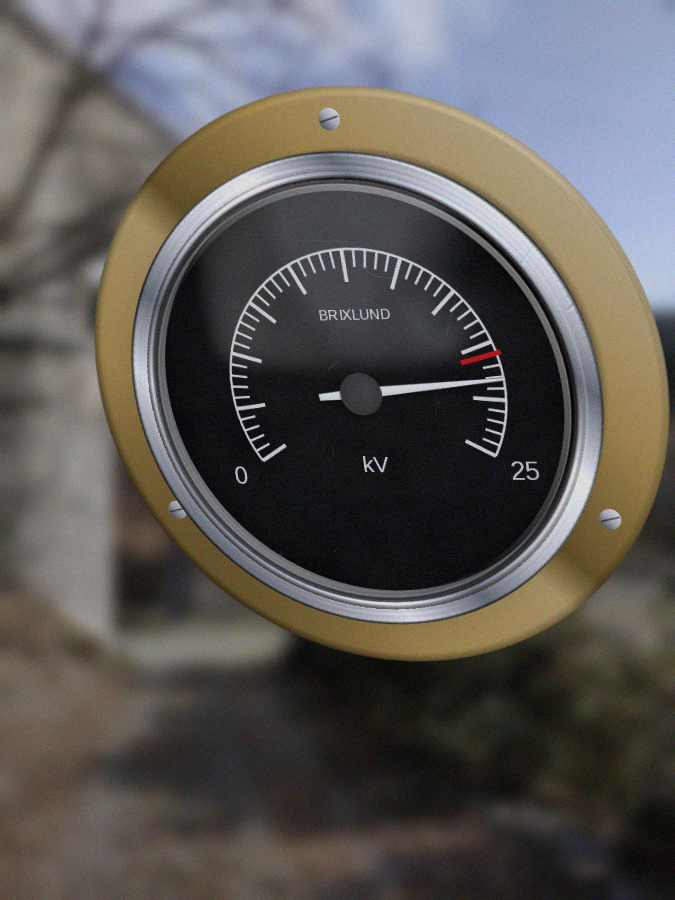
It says 21.5 kV
